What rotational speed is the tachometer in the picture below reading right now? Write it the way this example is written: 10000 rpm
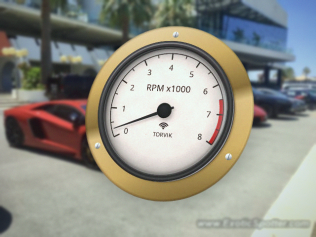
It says 250 rpm
